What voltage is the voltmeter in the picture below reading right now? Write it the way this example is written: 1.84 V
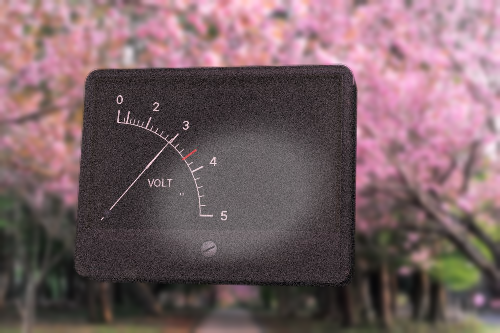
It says 3 V
